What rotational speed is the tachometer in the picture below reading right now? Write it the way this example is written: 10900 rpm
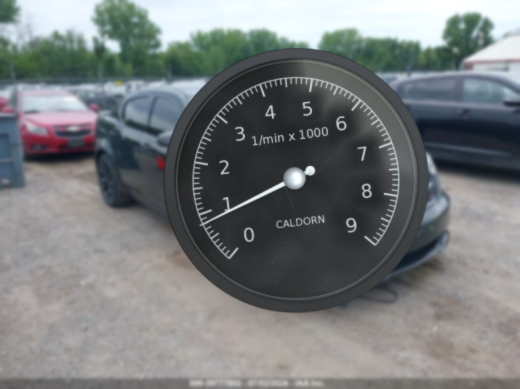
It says 800 rpm
